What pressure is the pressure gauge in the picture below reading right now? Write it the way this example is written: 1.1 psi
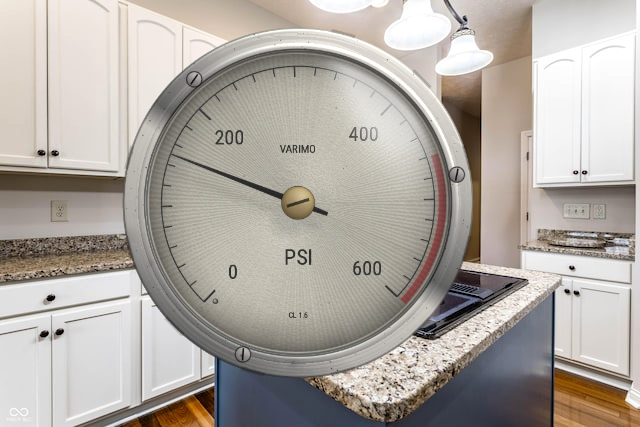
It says 150 psi
